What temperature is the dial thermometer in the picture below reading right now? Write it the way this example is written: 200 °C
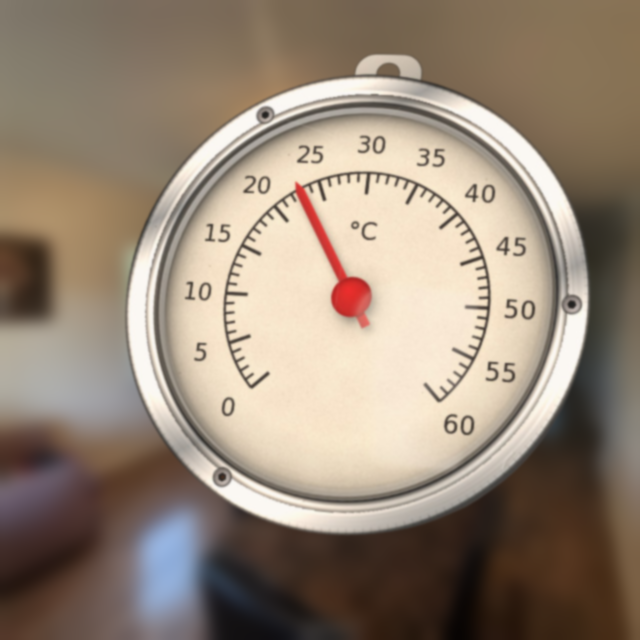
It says 23 °C
